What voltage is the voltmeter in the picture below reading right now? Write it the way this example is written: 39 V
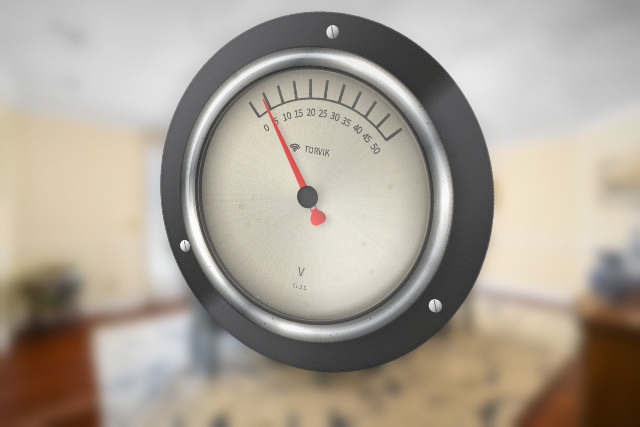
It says 5 V
